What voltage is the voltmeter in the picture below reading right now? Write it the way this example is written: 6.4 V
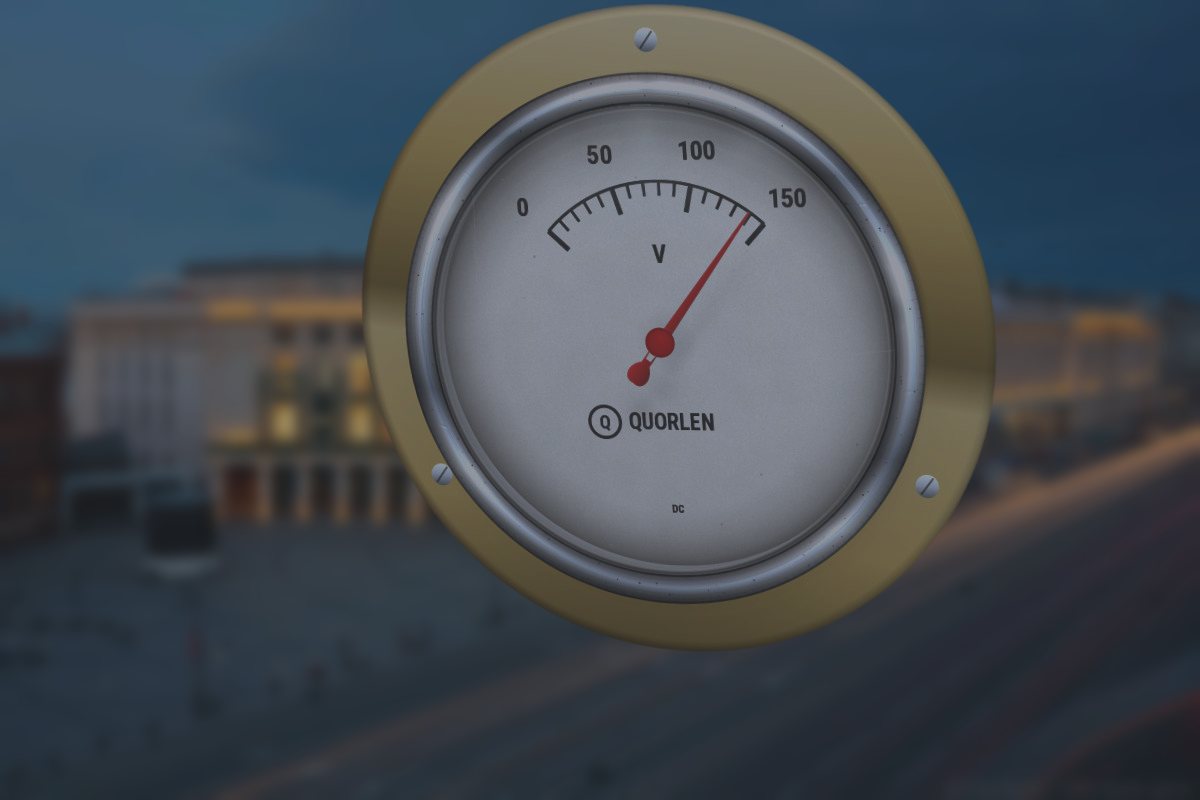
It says 140 V
